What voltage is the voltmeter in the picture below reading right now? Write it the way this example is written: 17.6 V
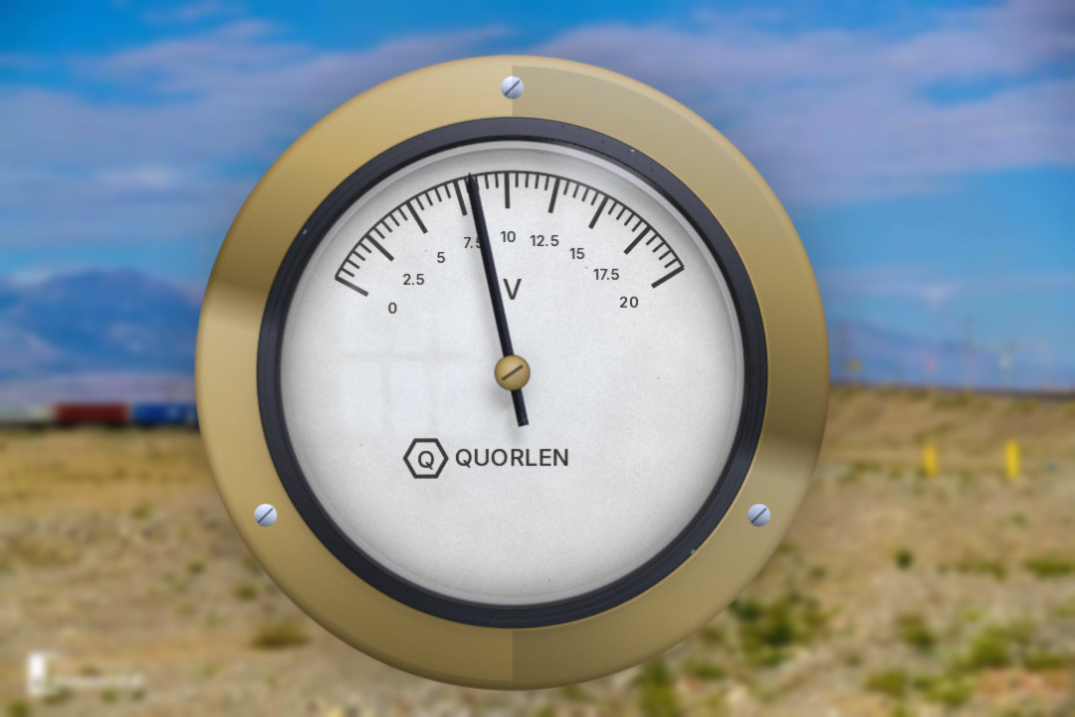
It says 8.25 V
